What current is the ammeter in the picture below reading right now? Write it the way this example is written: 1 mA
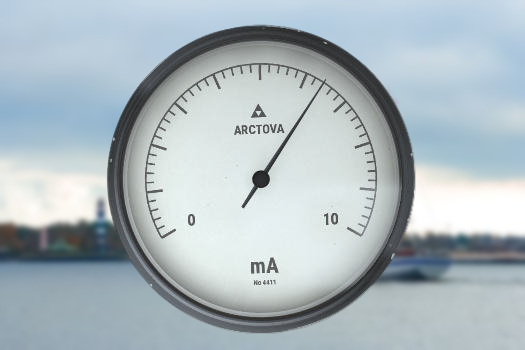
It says 6.4 mA
